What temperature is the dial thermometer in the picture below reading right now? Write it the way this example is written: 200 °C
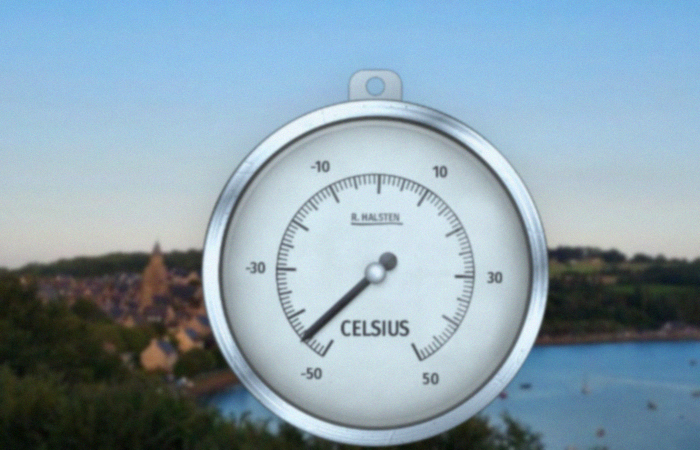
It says -45 °C
